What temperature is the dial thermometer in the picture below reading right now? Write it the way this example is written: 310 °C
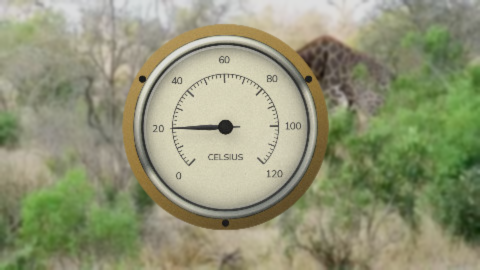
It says 20 °C
